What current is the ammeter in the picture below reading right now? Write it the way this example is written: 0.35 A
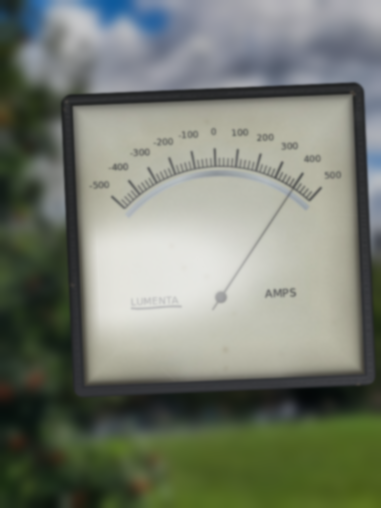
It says 400 A
